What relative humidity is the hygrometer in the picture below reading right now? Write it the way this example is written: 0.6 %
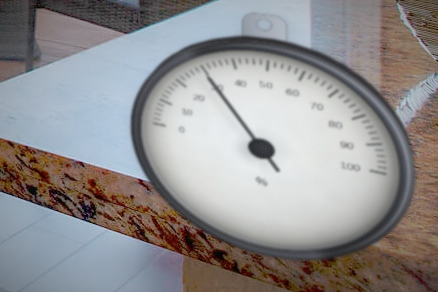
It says 30 %
